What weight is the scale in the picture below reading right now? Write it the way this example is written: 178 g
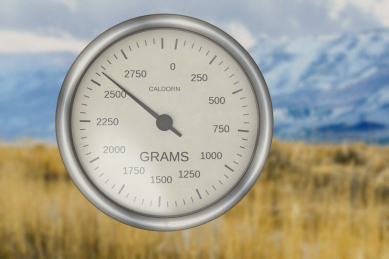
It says 2575 g
